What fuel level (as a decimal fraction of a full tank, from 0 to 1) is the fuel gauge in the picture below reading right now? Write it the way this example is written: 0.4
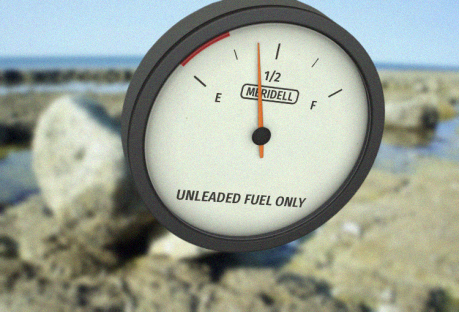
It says 0.375
